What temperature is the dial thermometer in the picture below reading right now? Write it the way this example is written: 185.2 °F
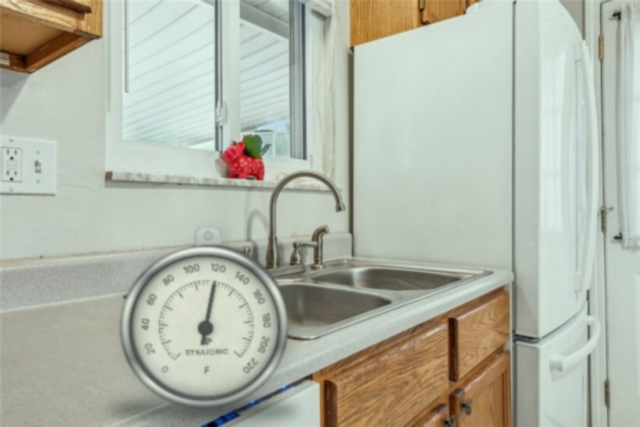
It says 120 °F
